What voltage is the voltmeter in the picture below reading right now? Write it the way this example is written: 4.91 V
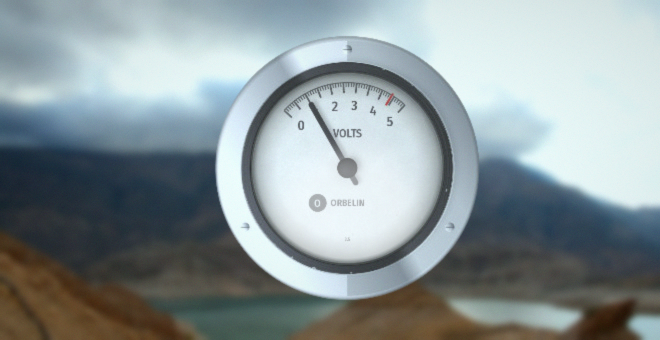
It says 1 V
